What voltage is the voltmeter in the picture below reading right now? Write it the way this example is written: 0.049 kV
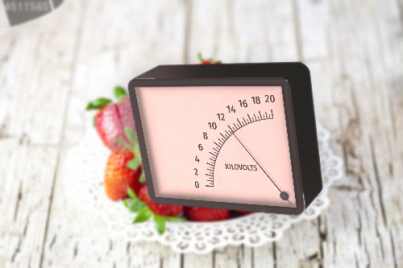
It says 12 kV
